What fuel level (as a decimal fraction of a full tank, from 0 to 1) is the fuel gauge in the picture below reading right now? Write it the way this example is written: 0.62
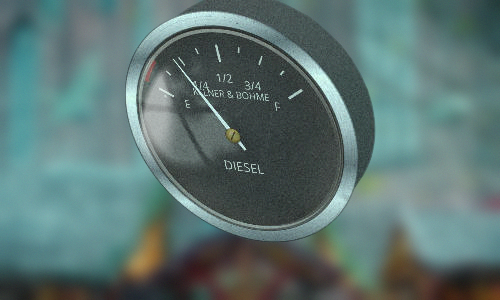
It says 0.25
